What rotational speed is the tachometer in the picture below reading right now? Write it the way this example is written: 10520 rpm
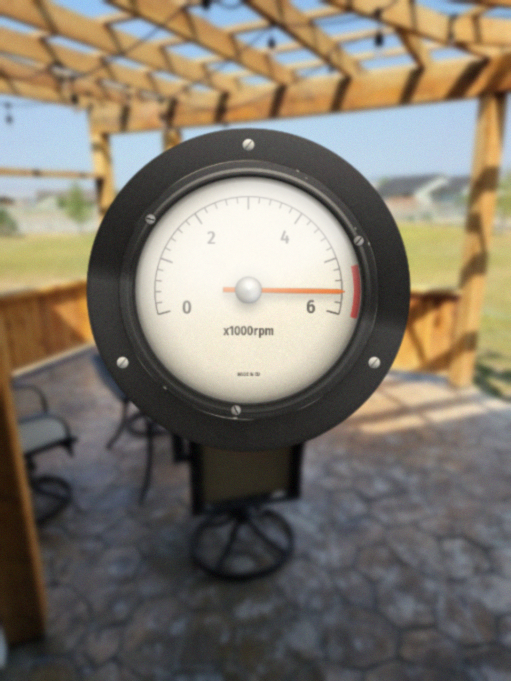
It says 5600 rpm
